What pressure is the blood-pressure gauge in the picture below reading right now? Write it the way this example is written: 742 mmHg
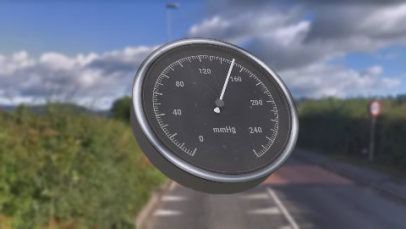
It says 150 mmHg
